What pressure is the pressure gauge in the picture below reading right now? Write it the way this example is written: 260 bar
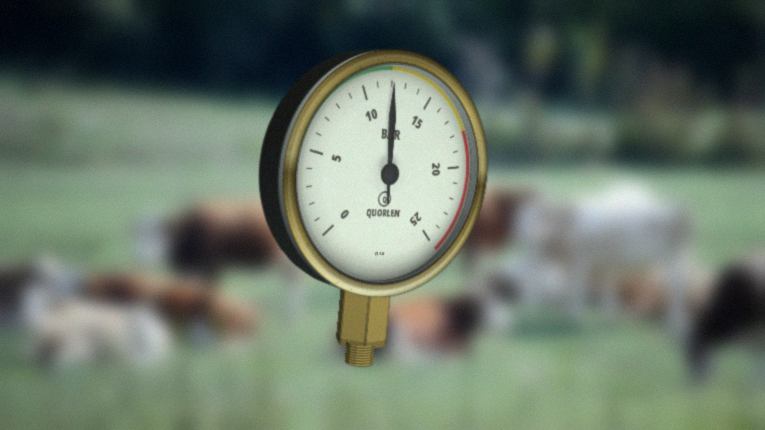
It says 12 bar
